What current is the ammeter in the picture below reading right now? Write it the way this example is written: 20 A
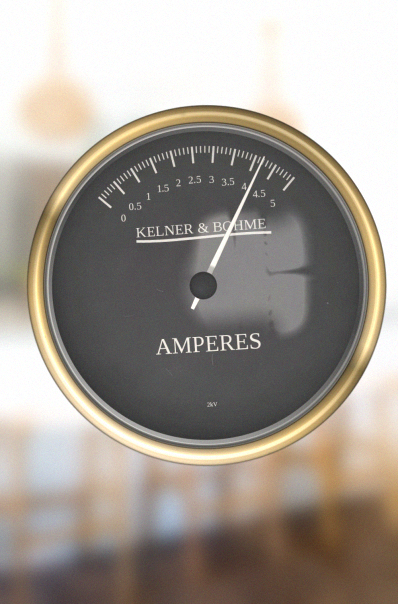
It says 4.2 A
